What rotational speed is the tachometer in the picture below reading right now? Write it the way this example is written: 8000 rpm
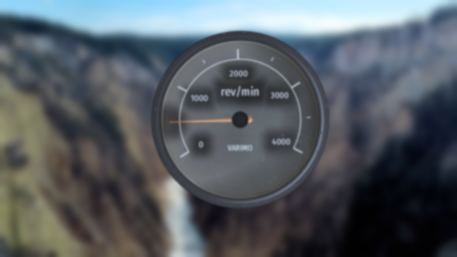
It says 500 rpm
